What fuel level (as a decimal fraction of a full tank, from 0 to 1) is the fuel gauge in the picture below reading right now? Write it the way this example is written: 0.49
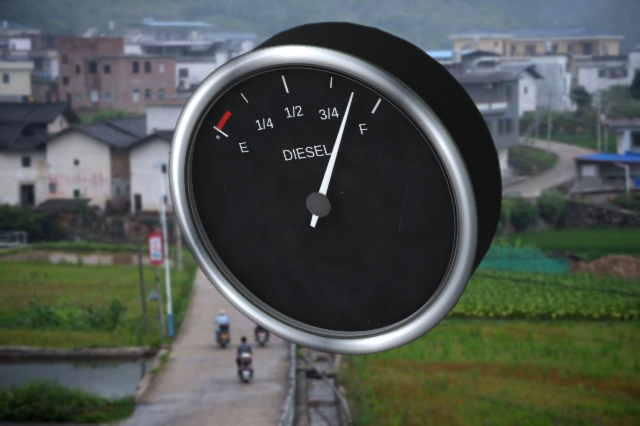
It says 0.875
